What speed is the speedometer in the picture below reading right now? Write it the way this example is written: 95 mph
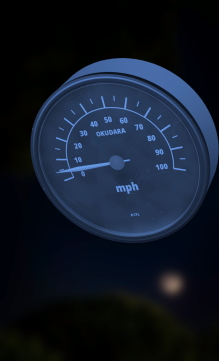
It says 5 mph
